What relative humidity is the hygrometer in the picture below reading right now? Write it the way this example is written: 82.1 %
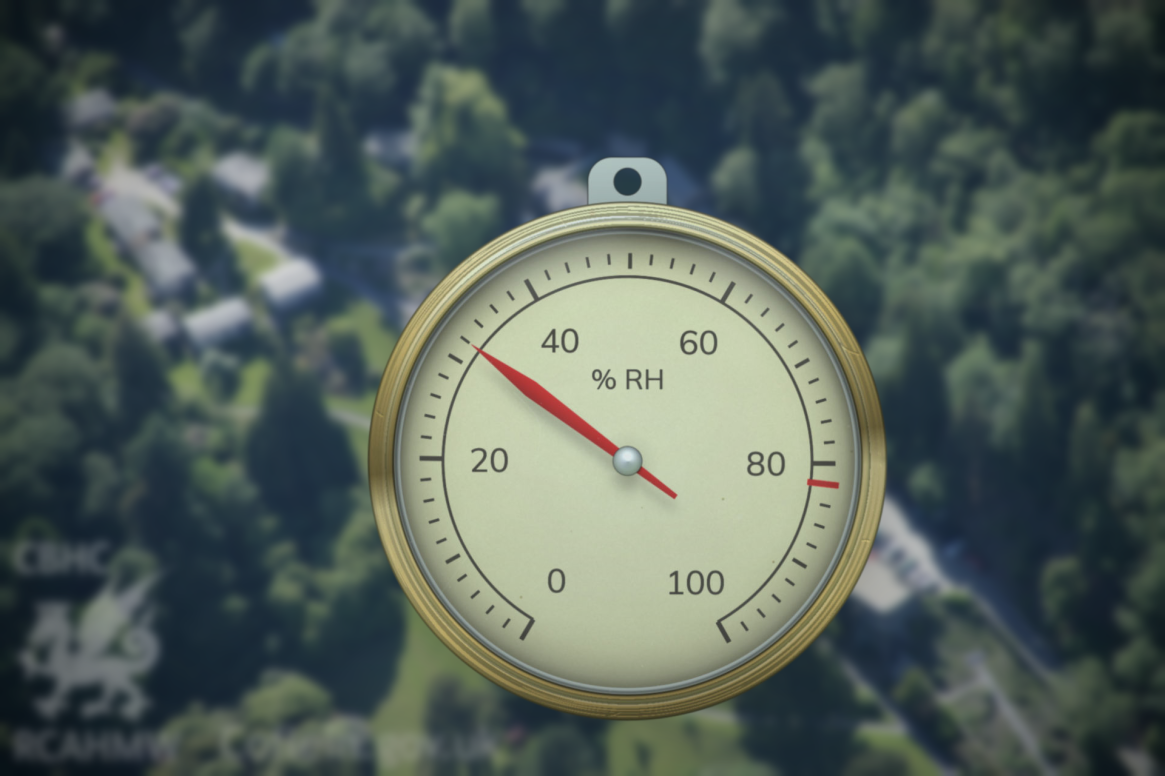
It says 32 %
